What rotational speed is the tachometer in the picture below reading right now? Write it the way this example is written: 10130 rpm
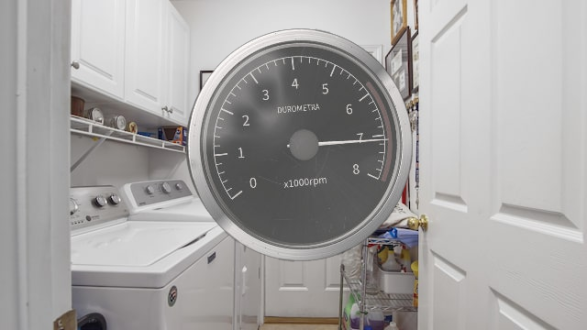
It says 7100 rpm
